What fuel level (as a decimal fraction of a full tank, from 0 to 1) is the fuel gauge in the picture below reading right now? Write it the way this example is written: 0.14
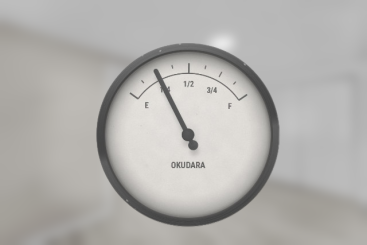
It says 0.25
